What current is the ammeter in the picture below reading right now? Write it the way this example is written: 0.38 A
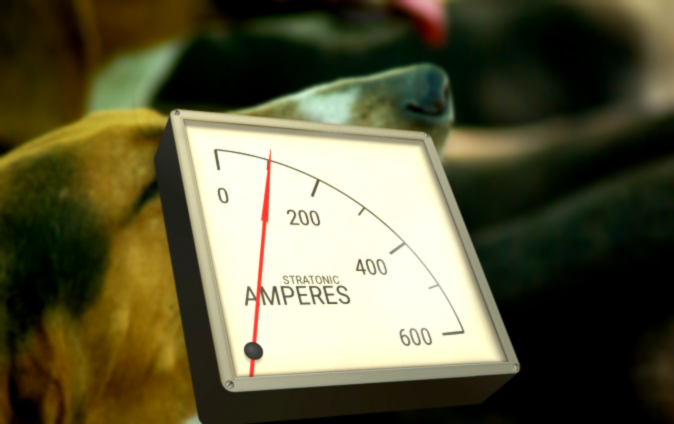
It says 100 A
